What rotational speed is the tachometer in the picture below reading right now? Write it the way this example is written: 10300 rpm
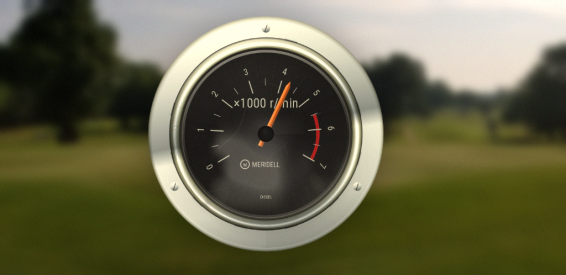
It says 4250 rpm
